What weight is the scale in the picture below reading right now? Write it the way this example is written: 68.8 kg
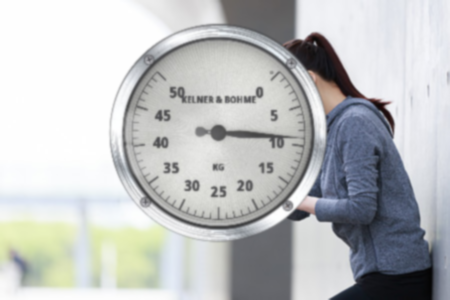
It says 9 kg
